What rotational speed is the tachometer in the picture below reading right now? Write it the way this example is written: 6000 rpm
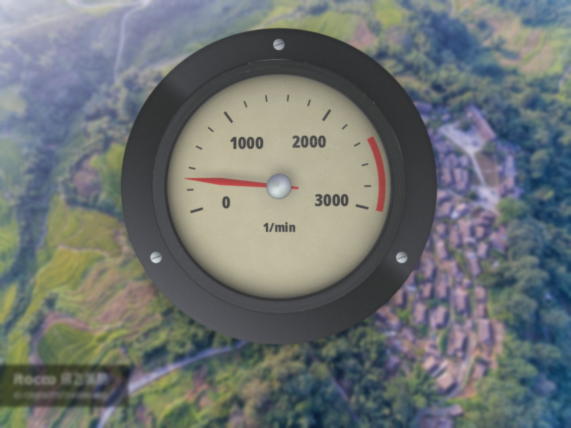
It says 300 rpm
